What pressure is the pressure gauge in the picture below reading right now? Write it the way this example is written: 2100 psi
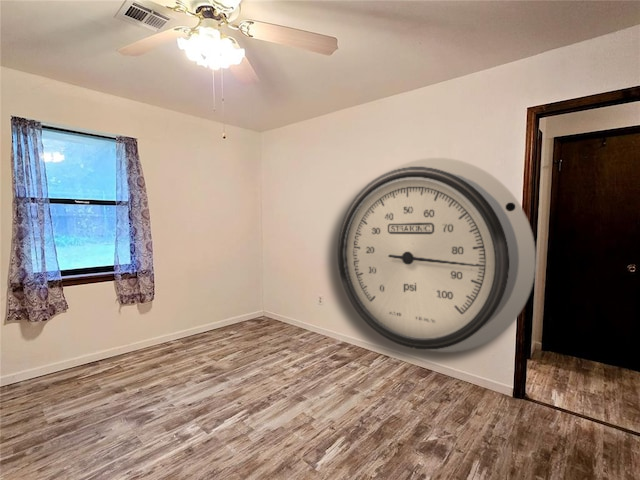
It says 85 psi
